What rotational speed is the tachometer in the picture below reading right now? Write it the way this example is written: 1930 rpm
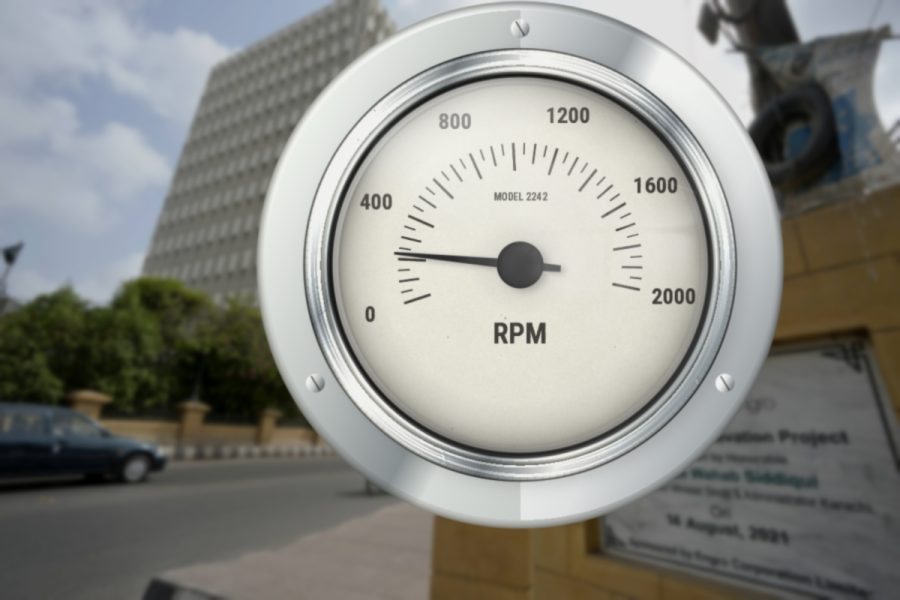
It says 225 rpm
